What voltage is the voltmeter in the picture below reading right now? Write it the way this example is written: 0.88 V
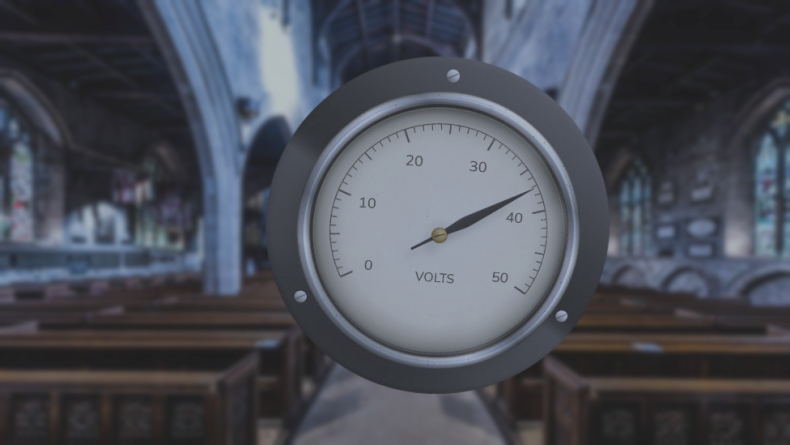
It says 37 V
